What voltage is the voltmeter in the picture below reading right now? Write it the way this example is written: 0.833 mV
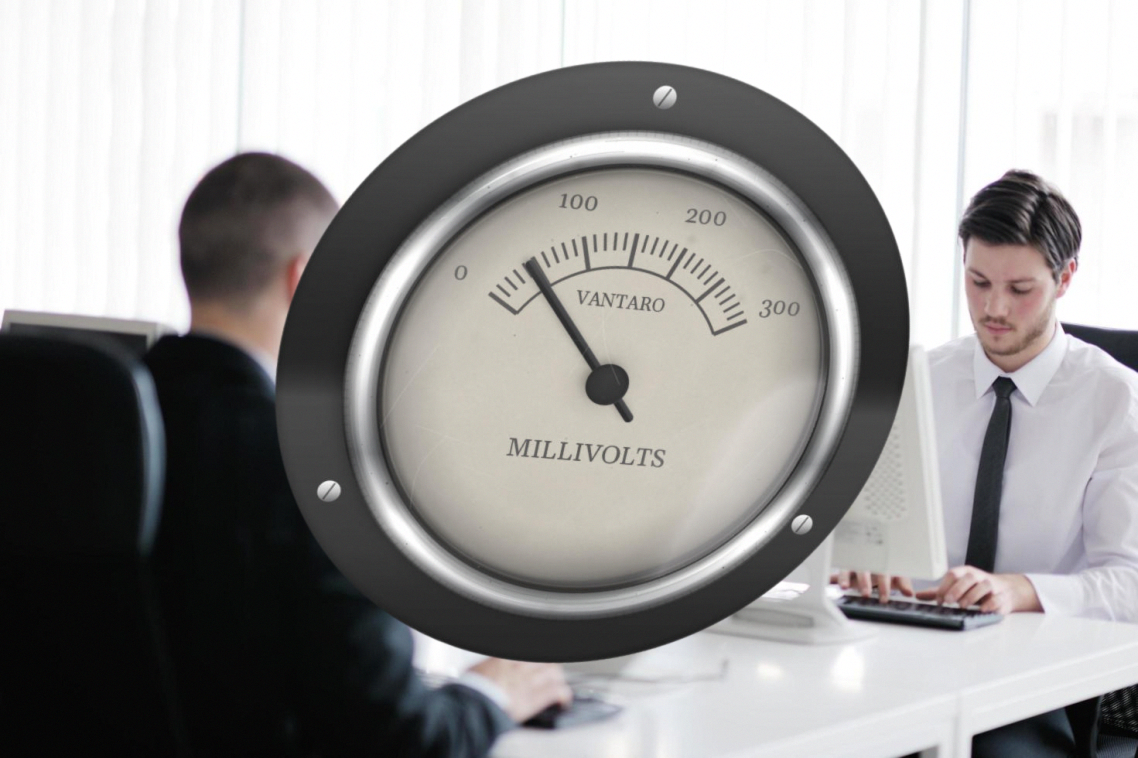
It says 45 mV
